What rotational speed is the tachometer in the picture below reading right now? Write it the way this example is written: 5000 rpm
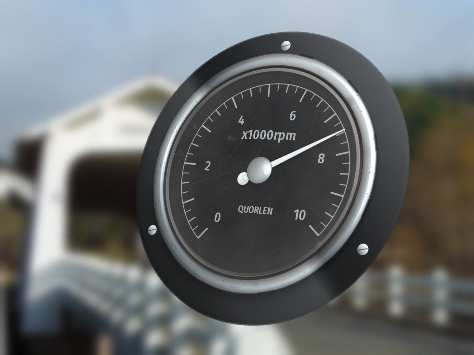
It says 7500 rpm
